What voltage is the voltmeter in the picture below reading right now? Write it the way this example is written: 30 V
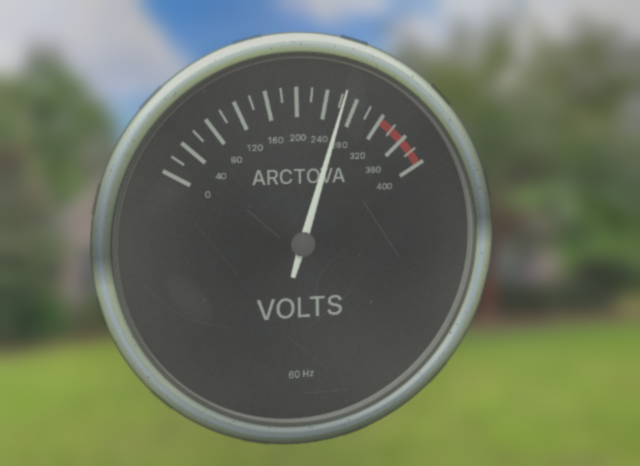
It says 260 V
